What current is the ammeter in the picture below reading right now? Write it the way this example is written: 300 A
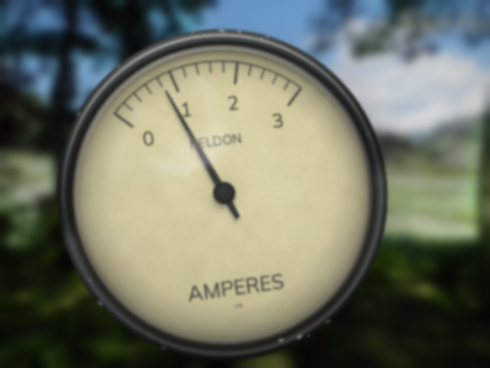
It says 0.8 A
